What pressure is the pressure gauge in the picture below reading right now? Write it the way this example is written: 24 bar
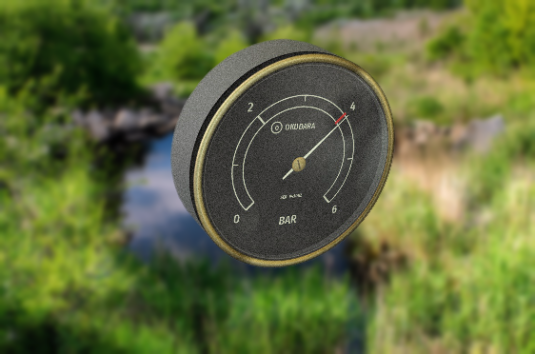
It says 4 bar
